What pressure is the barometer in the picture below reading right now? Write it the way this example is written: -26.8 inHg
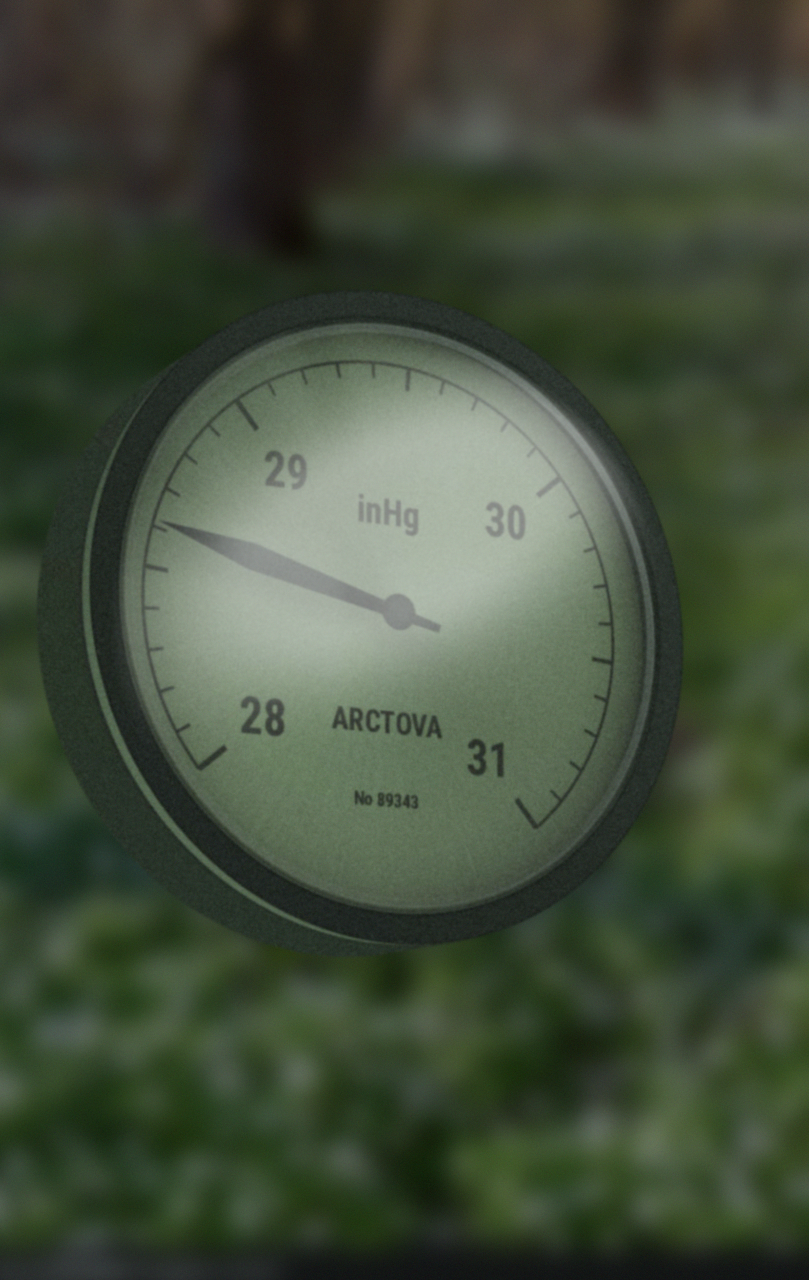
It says 28.6 inHg
